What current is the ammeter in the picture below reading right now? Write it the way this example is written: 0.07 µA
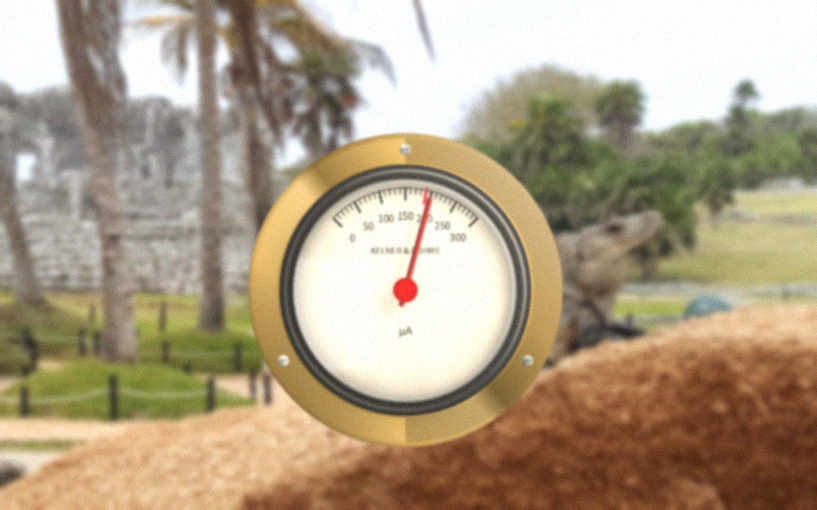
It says 200 µA
